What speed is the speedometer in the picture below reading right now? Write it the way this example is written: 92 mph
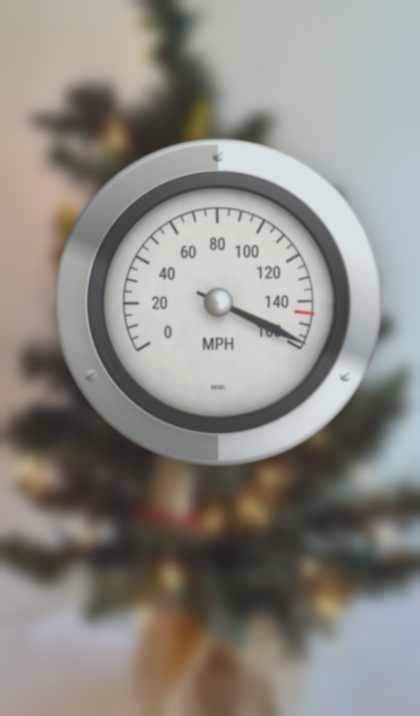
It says 157.5 mph
